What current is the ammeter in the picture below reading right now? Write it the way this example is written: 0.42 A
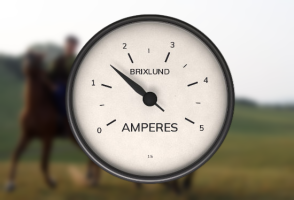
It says 1.5 A
